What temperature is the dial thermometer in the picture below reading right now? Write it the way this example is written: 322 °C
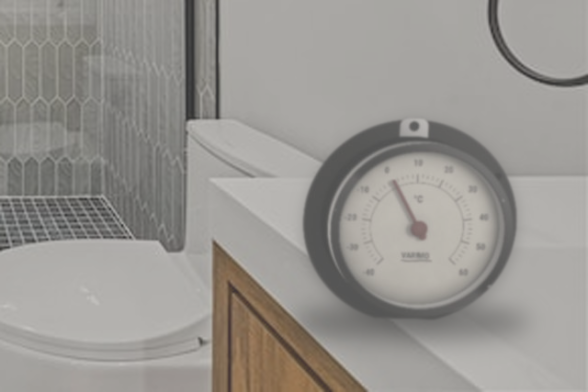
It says 0 °C
